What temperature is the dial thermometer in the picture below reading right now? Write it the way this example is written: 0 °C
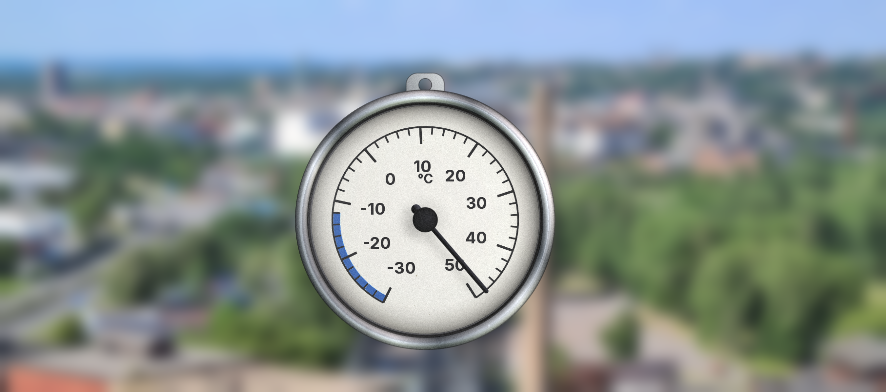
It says 48 °C
